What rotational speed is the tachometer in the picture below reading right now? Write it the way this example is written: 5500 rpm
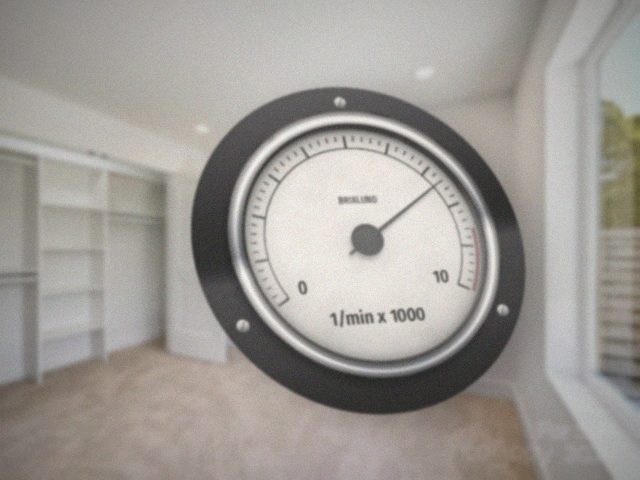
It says 7400 rpm
